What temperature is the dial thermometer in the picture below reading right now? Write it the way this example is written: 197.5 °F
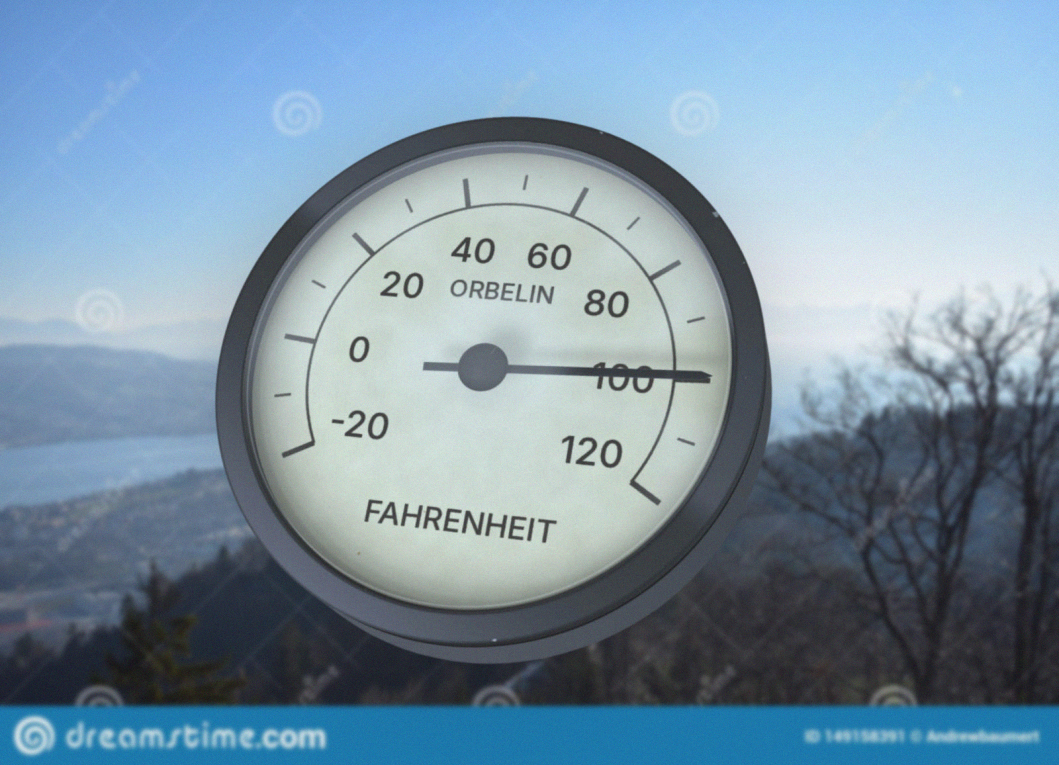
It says 100 °F
